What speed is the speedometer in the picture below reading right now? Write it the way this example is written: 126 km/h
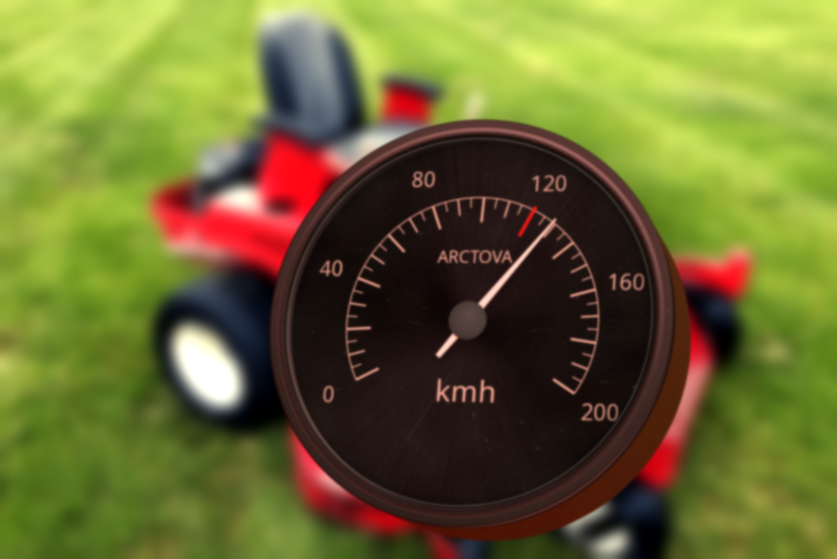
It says 130 km/h
